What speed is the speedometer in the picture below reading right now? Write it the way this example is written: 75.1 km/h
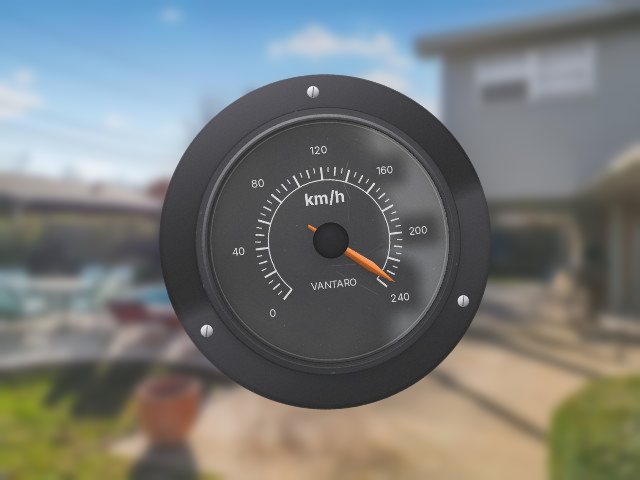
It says 235 km/h
